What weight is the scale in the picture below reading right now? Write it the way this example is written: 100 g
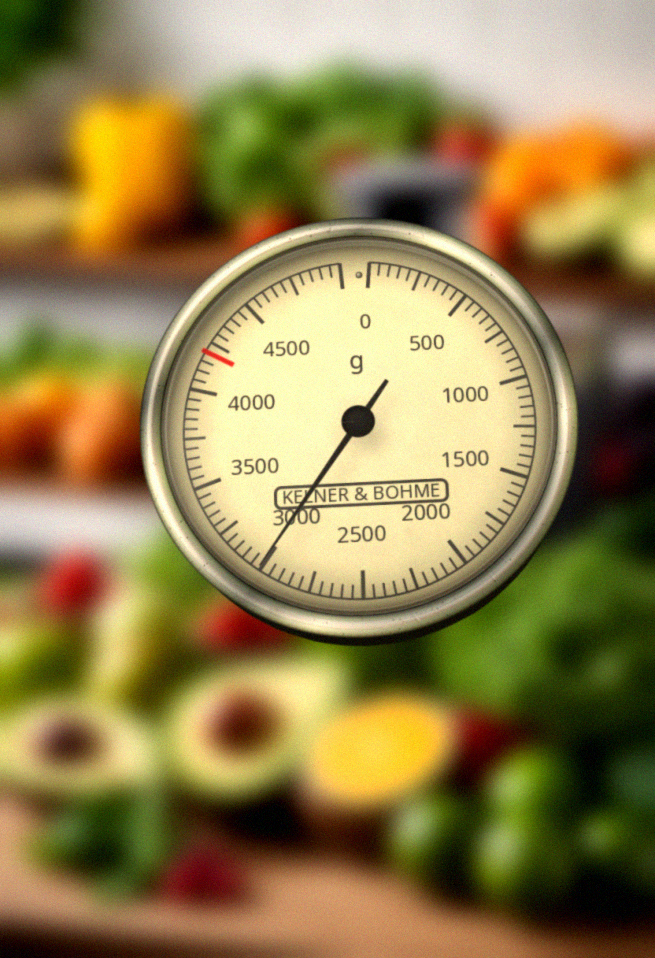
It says 3000 g
